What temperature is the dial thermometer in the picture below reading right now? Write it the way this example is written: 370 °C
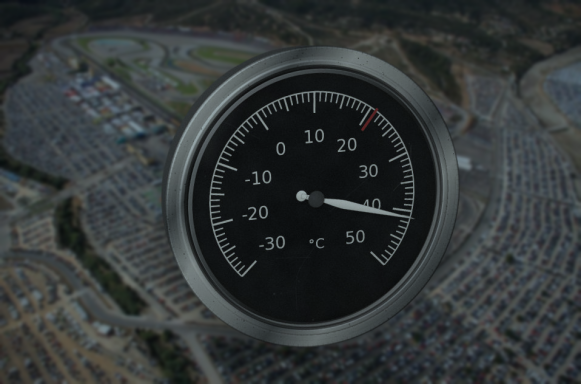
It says 41 °C
